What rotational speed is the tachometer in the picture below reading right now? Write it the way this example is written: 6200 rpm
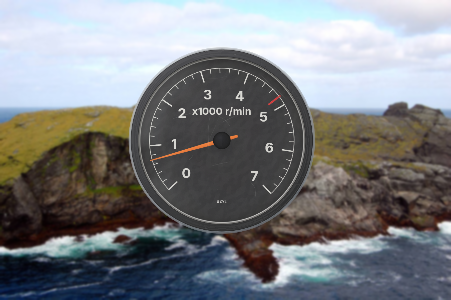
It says 700 rpm
